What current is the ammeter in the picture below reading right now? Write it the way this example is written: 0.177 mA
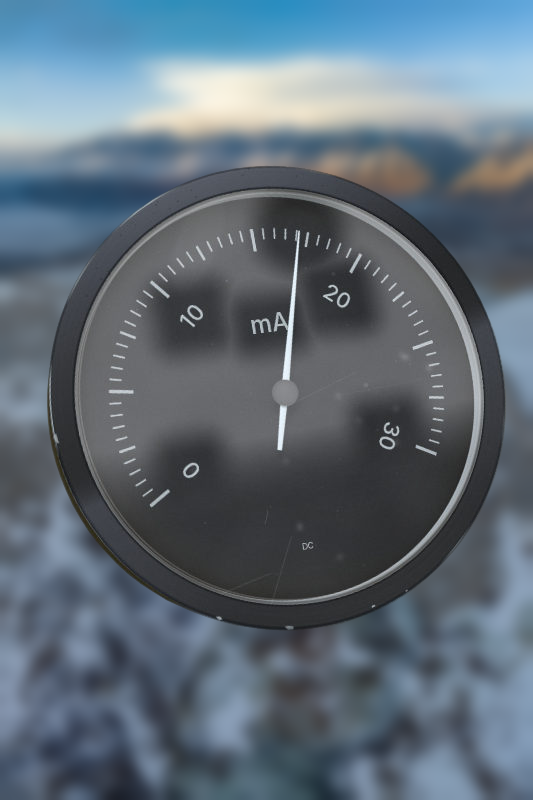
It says 17 mA
